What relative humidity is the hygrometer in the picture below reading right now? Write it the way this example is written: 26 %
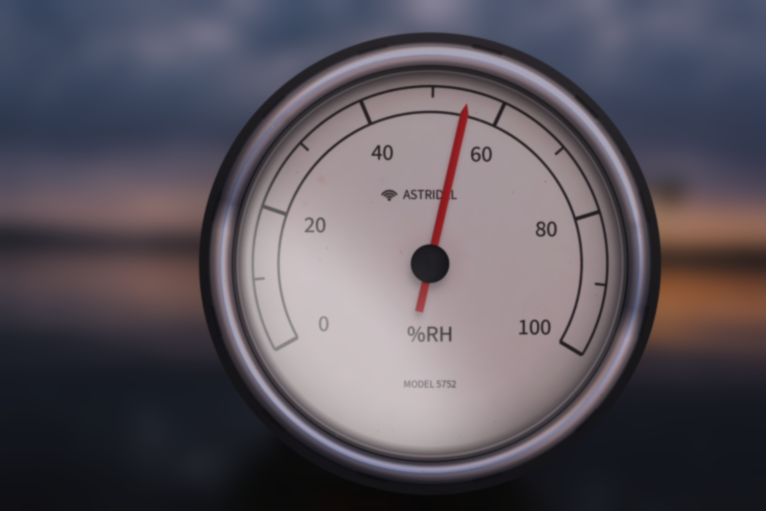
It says 55 %
